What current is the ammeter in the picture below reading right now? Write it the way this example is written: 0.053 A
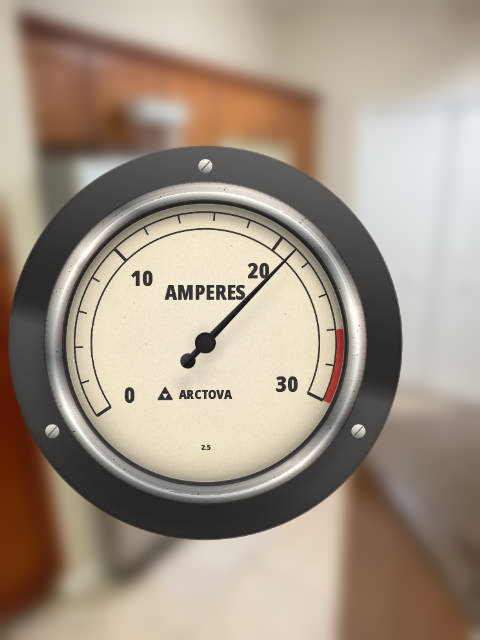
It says 21 A
